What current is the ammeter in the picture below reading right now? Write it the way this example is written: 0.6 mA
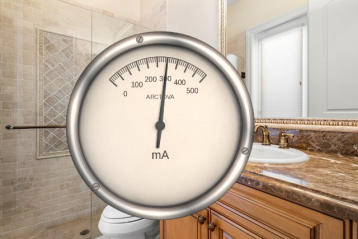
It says 300 mA
